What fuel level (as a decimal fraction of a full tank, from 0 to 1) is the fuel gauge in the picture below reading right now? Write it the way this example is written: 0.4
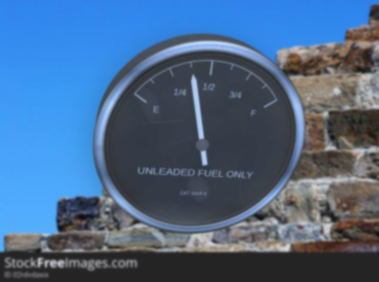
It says 0.375
